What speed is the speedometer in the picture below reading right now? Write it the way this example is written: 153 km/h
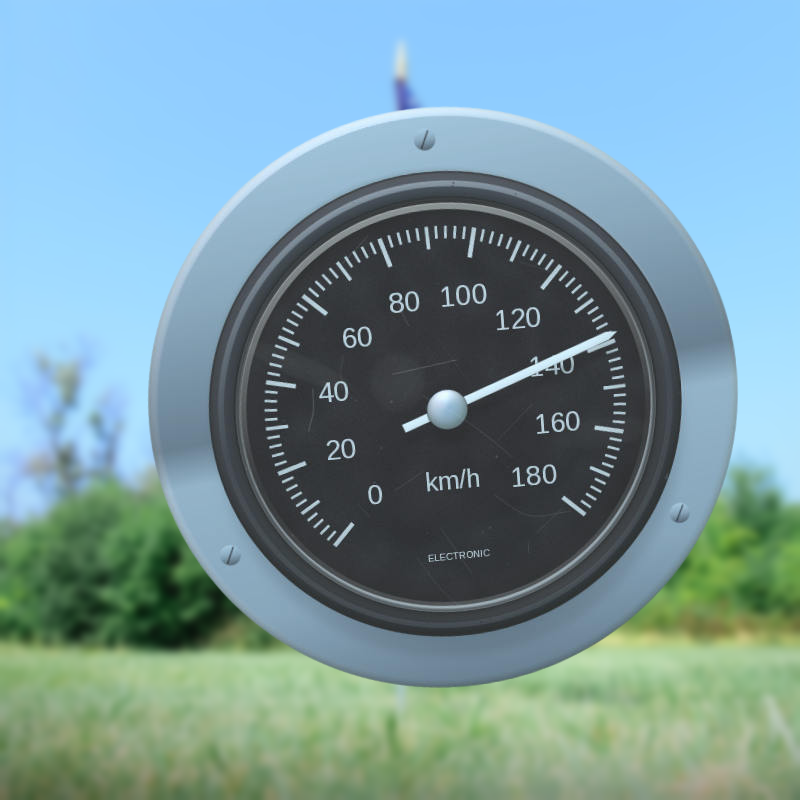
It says 138 km/h
